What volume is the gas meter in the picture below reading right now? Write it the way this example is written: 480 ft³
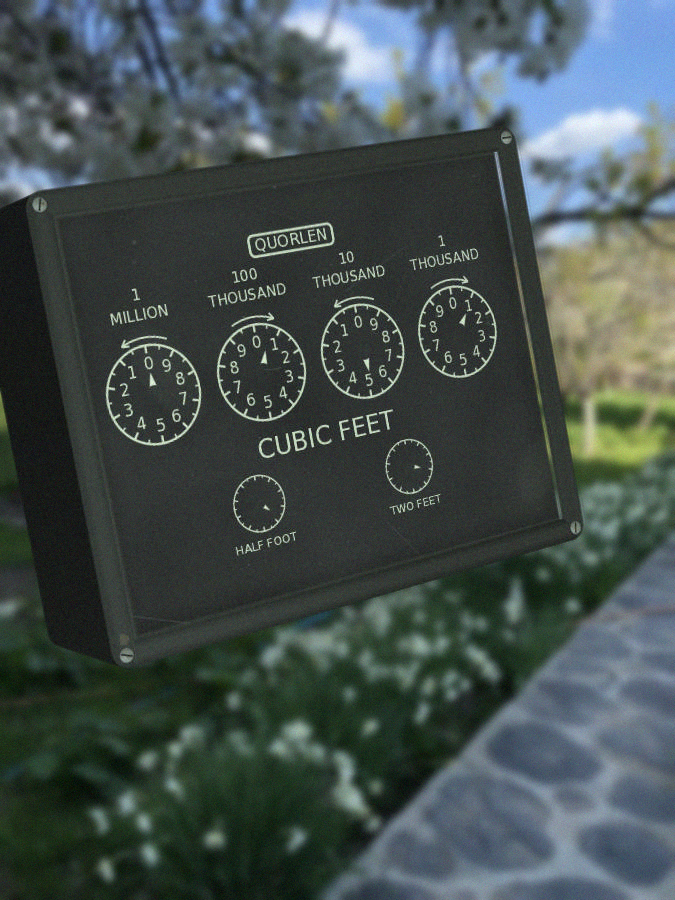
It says 5100 ft³
